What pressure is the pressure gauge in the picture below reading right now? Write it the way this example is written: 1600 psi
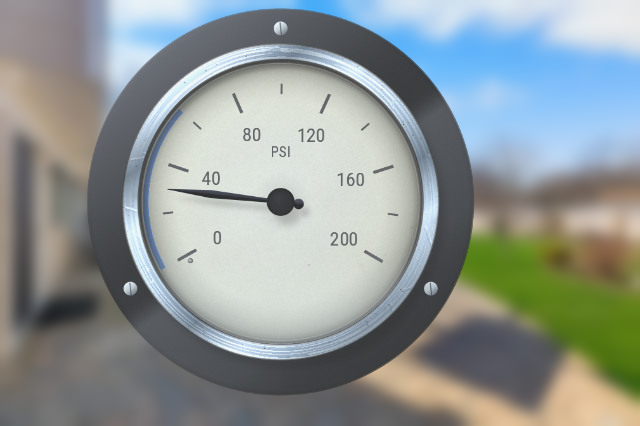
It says 30 psi
